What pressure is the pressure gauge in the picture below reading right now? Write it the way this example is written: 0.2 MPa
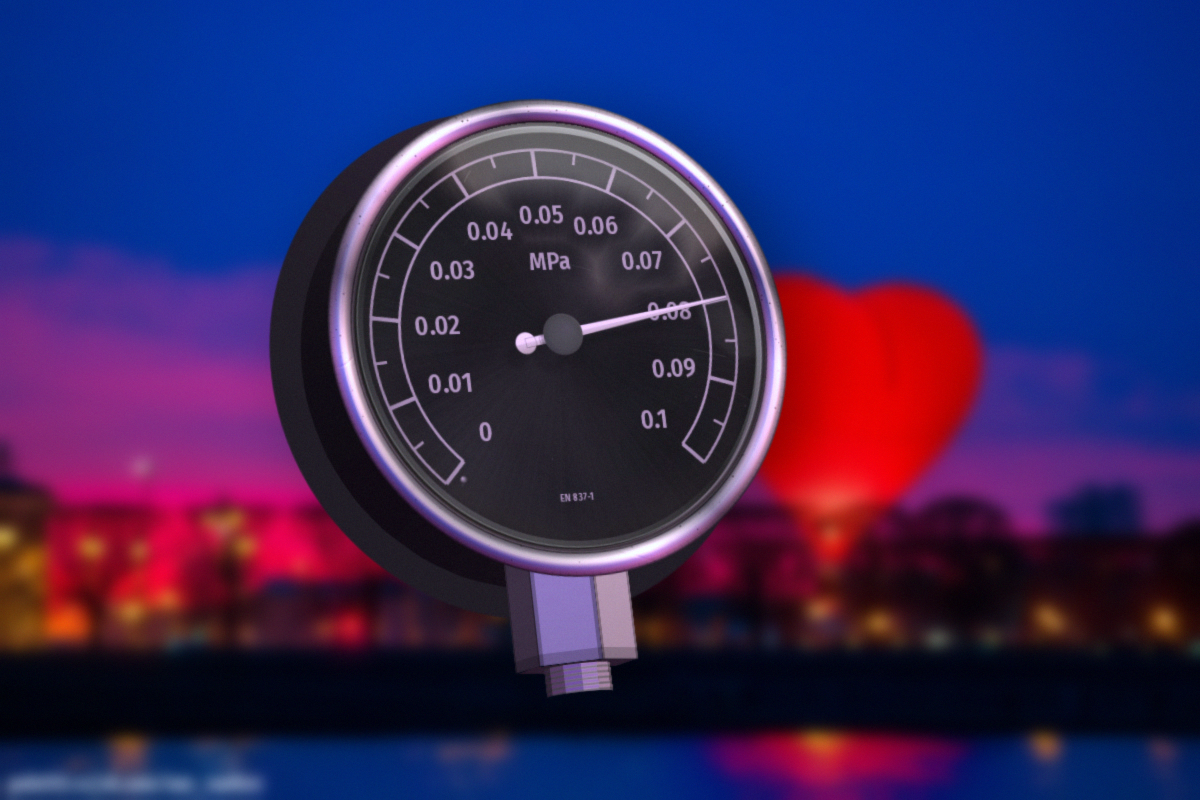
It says 0.08 MPa
